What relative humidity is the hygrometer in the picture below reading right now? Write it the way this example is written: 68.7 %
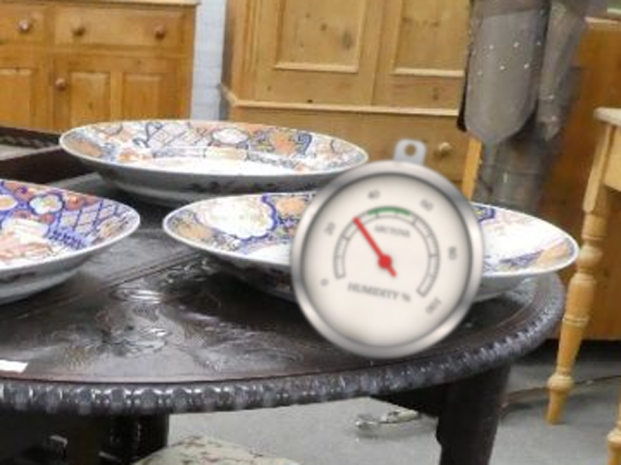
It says 30 %
